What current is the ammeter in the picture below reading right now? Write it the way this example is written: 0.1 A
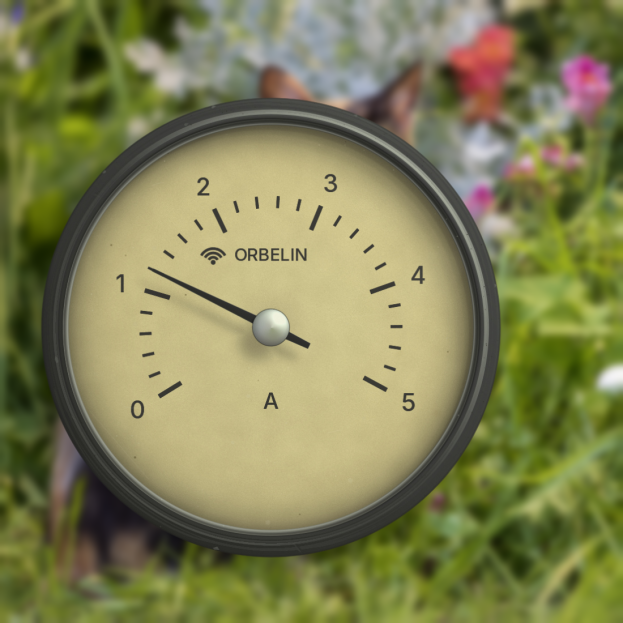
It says 1.2 A
